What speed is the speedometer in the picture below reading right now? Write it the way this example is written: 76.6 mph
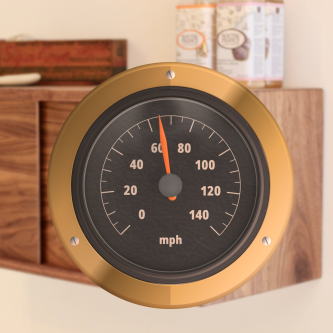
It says 65 mph
